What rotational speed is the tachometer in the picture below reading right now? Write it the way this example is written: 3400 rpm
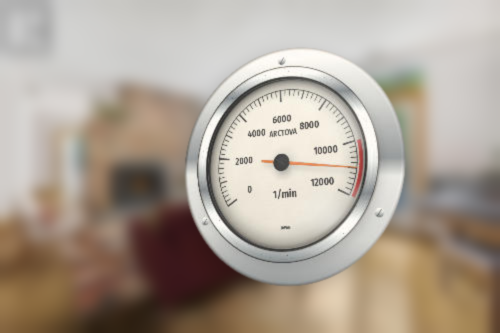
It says 11000 rpm
